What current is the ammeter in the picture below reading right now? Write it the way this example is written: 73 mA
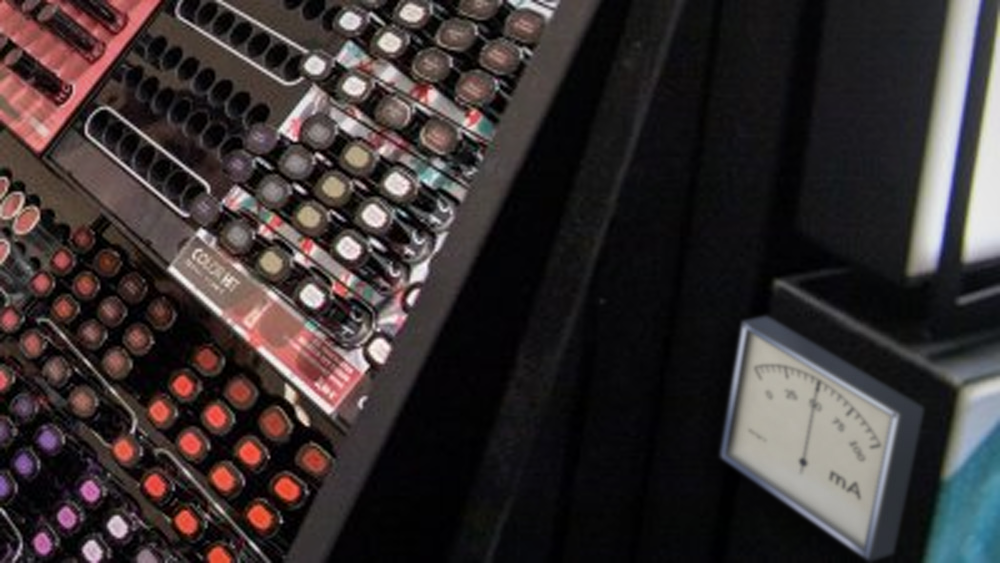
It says 50 mA
